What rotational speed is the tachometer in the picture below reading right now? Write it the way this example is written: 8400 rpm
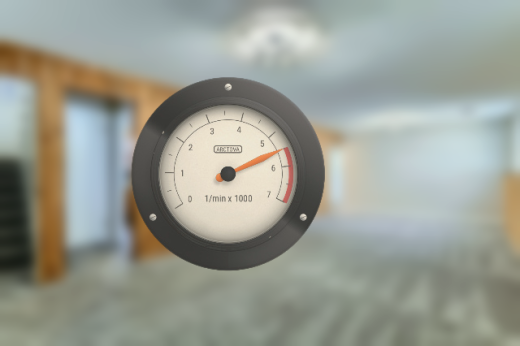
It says 5500 rpm
